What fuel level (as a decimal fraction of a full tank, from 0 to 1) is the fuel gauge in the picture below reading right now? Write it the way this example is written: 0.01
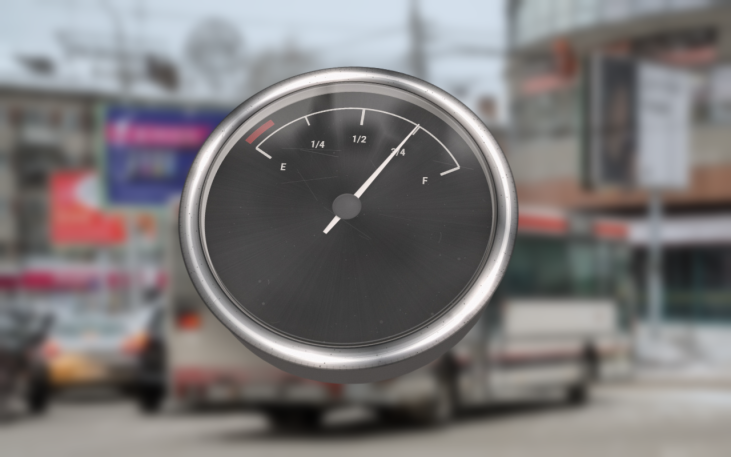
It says 0.75
